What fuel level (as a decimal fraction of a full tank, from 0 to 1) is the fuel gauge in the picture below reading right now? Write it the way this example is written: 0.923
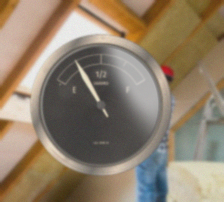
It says 0.25
